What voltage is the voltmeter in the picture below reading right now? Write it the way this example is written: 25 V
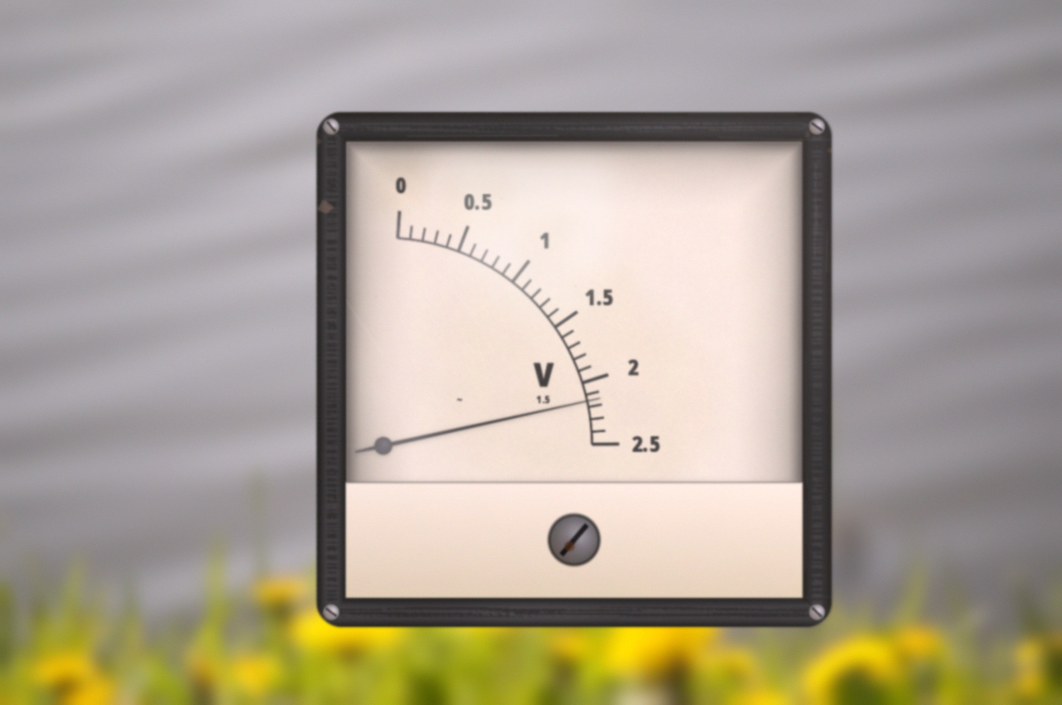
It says 2.15 V
